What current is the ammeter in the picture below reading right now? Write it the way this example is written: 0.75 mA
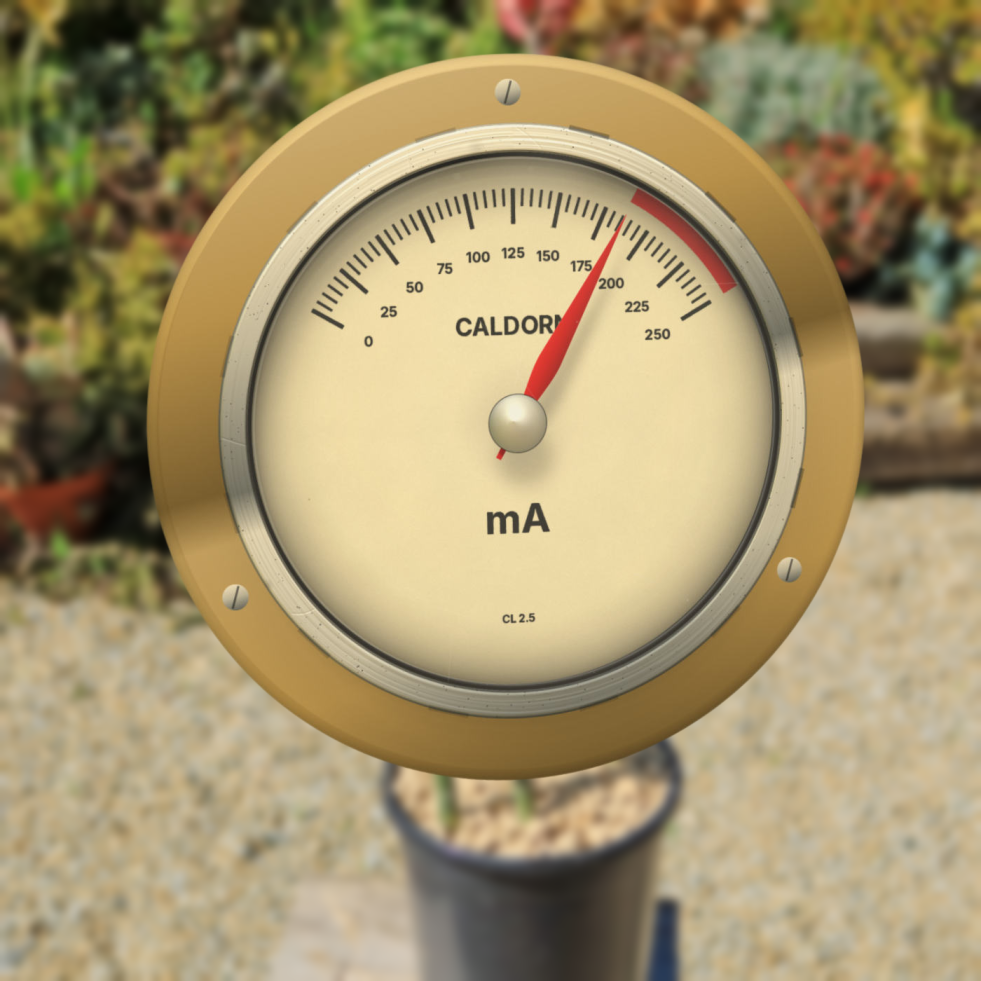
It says 185 mA
